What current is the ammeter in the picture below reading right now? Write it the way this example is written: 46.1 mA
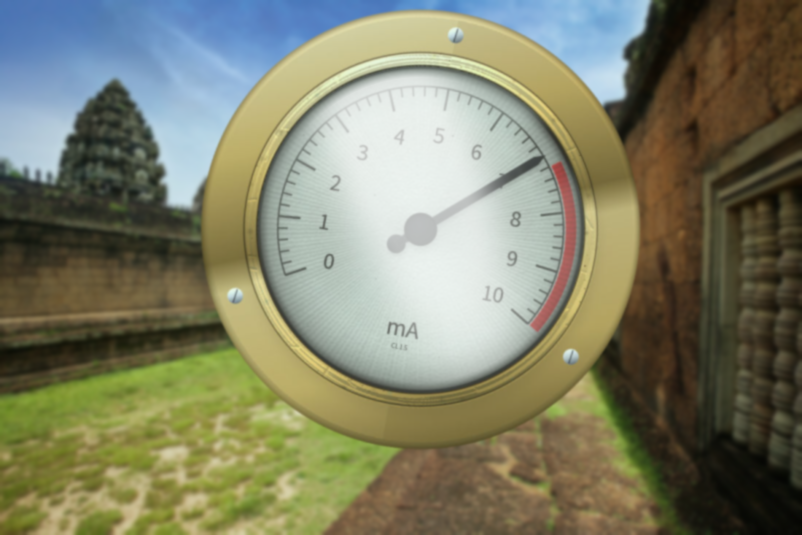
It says 7 mA
